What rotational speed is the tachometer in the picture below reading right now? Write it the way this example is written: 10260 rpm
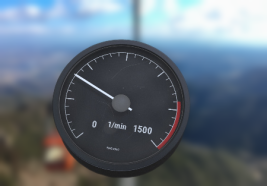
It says 400 rpm
